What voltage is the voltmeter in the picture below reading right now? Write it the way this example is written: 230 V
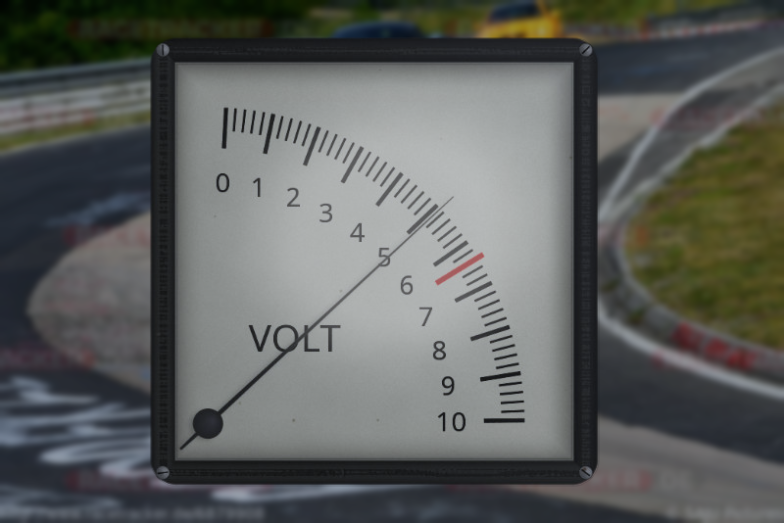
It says 5.1 V
